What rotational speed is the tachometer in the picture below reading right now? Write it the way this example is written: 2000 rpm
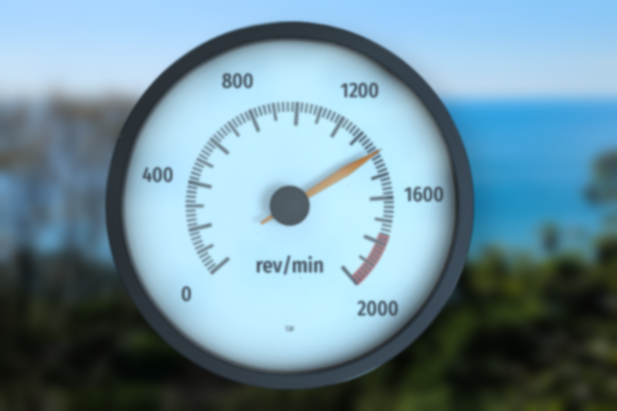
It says 1400 rpm
